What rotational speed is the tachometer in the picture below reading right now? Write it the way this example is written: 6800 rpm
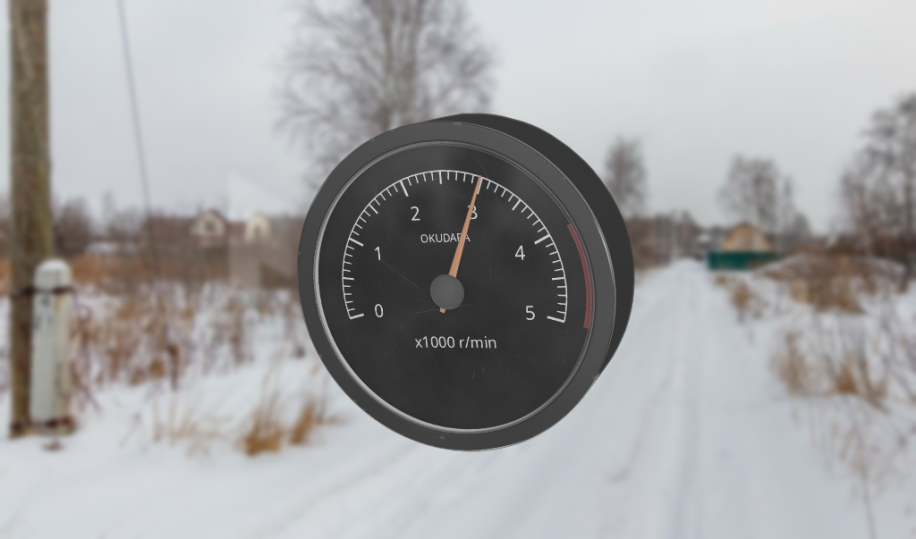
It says 3000 rpm
